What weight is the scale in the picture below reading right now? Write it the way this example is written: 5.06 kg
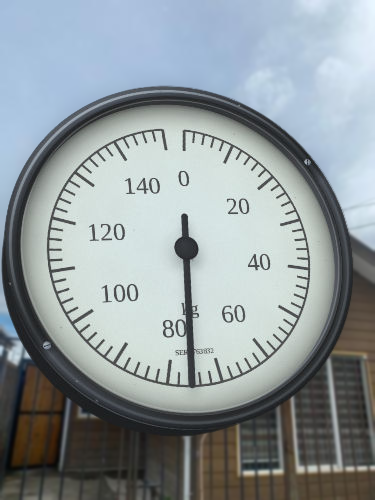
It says 76 kg
